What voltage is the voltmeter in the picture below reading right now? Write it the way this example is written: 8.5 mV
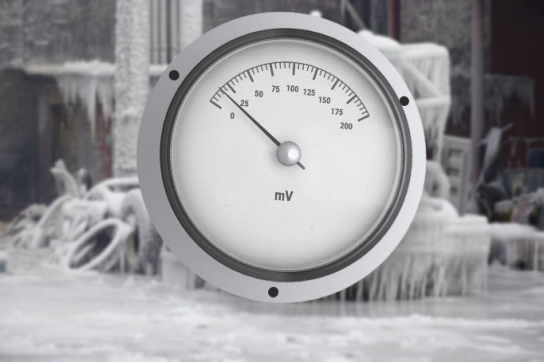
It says 15 mV
